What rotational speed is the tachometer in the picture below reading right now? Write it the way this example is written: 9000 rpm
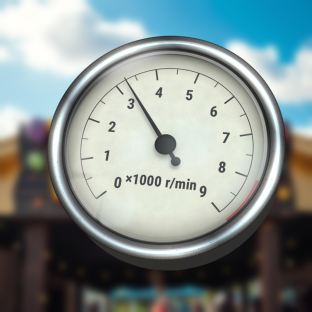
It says 3250 rpm
